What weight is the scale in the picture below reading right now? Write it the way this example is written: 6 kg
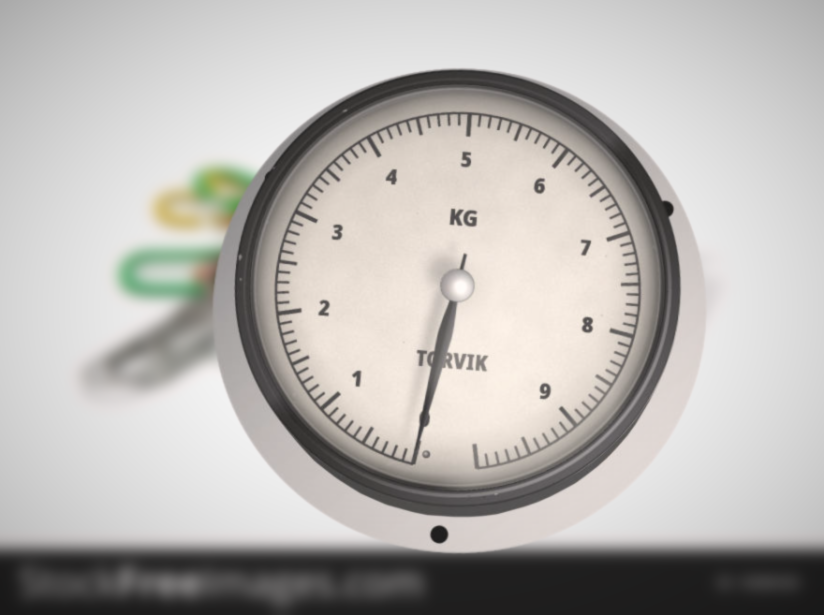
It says 0 kg
